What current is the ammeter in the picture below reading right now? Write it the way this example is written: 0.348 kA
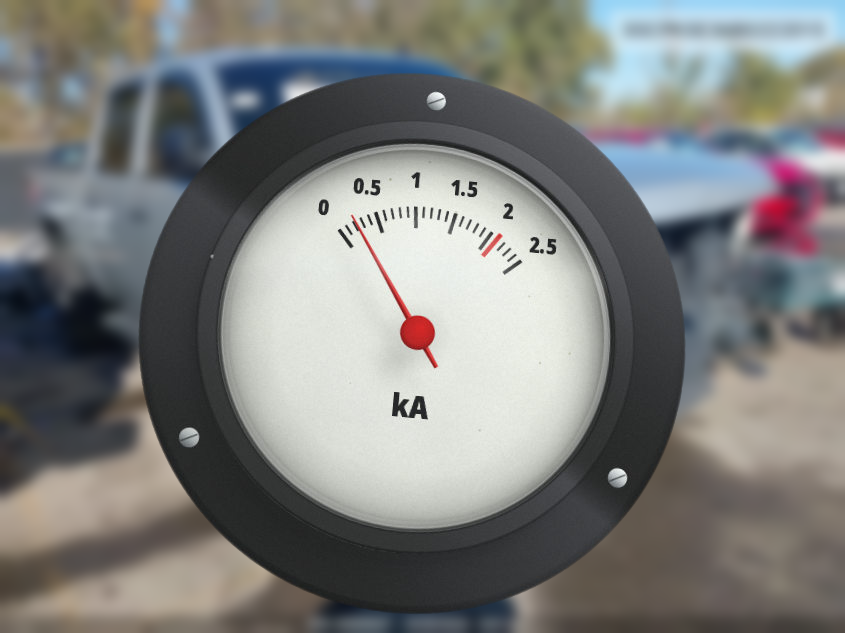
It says 0.2 kA
